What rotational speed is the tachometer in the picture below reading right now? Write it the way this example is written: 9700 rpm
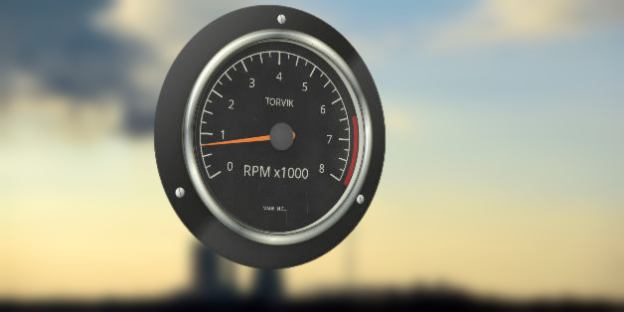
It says 750 rpm
